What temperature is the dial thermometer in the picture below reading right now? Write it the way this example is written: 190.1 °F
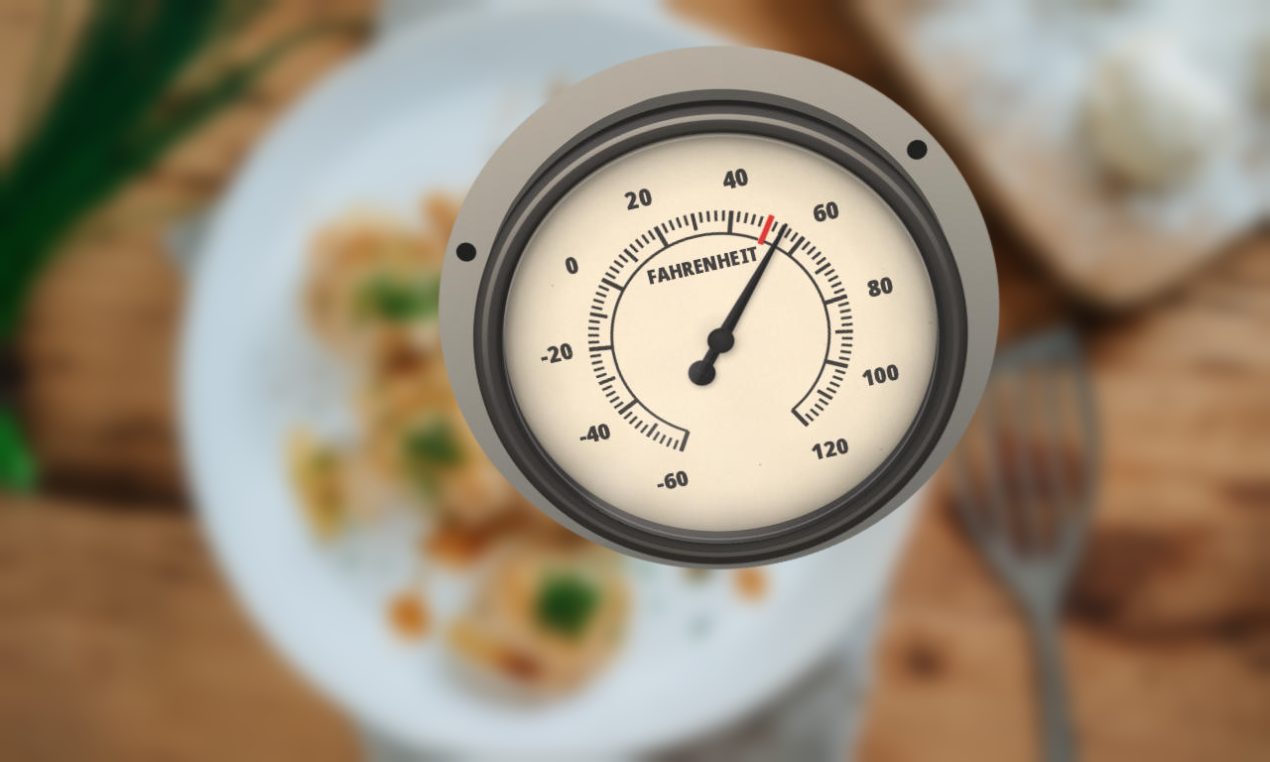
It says 54 °F
